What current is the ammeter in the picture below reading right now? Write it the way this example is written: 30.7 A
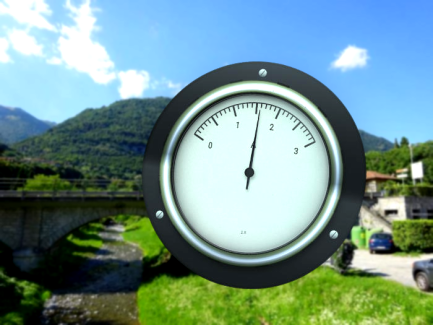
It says 1.6 A
